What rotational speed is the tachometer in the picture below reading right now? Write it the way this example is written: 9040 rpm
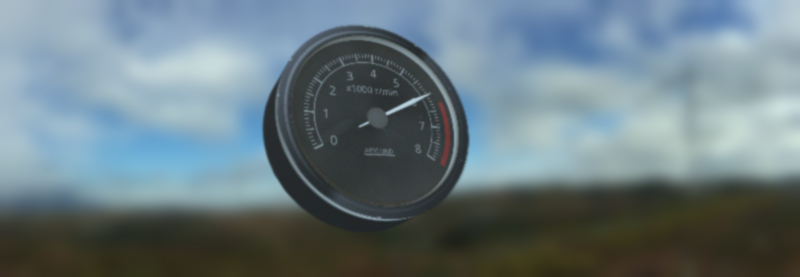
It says 6000 rpm
